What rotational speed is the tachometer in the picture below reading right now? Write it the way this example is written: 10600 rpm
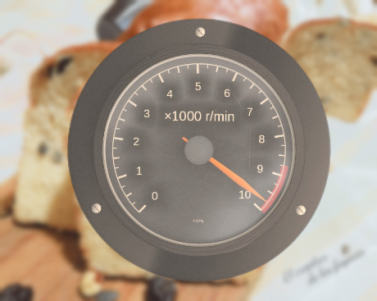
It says 9750 rpm
